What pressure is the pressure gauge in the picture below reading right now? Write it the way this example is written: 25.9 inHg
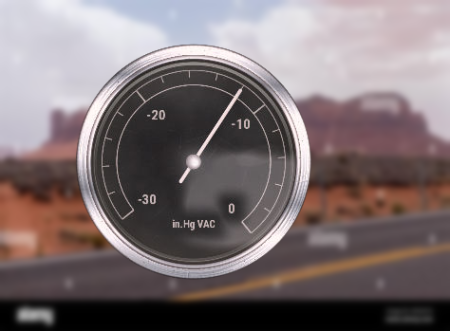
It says -12 inHg
